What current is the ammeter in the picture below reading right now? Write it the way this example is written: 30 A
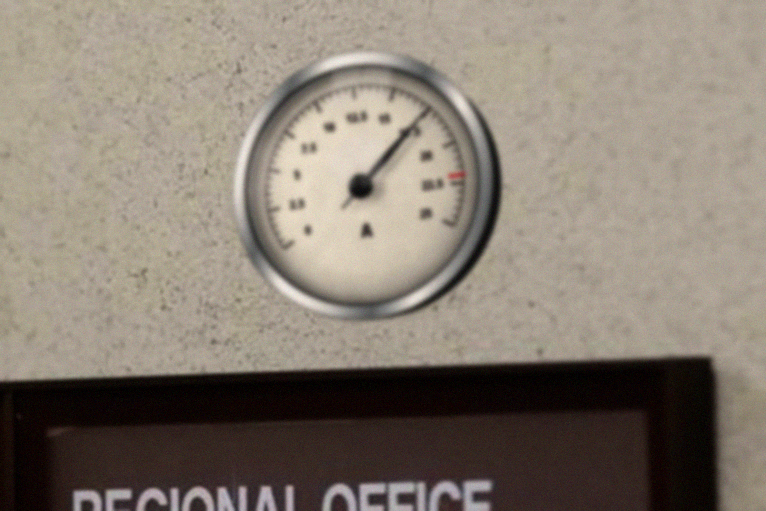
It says 17.5 A
